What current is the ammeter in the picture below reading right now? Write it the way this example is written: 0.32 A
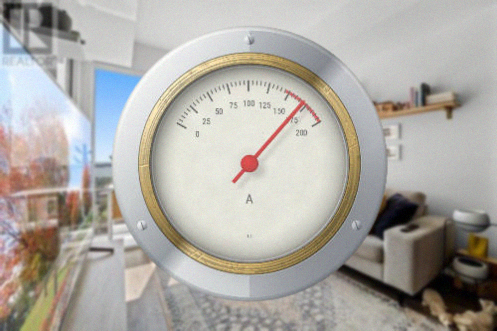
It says 170 A
